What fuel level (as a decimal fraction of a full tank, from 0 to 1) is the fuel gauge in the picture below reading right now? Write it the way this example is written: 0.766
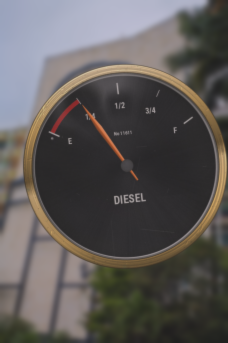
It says 0.25
